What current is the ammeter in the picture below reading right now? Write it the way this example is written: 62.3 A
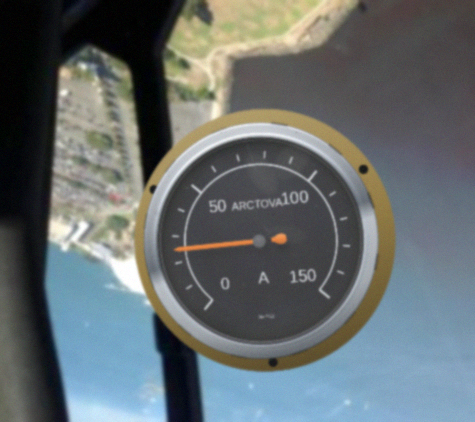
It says 25 A
